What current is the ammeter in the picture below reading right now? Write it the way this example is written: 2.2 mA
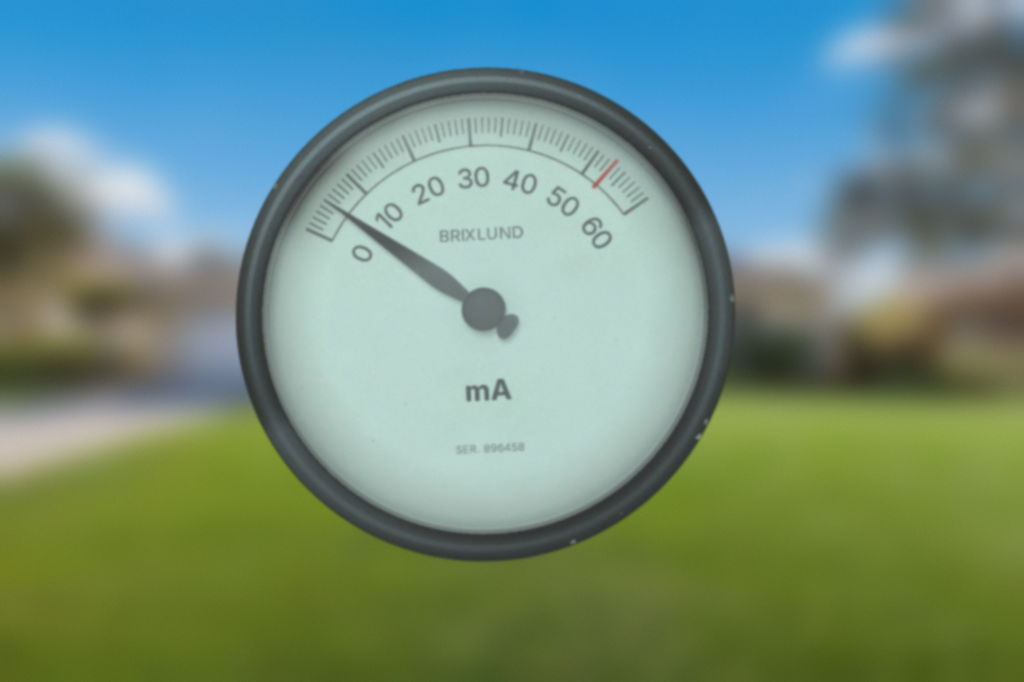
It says 5 mA
